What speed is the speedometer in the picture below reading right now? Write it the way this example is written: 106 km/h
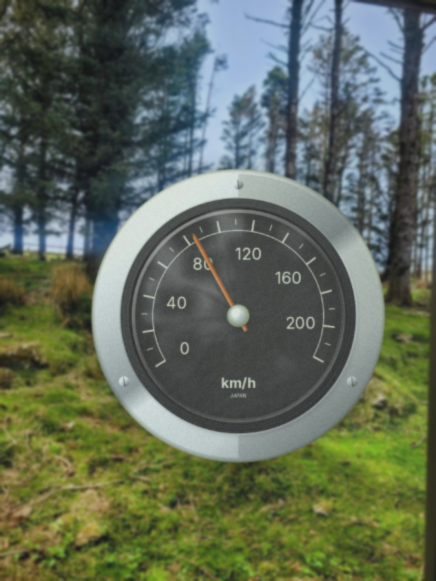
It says 85 km/h
